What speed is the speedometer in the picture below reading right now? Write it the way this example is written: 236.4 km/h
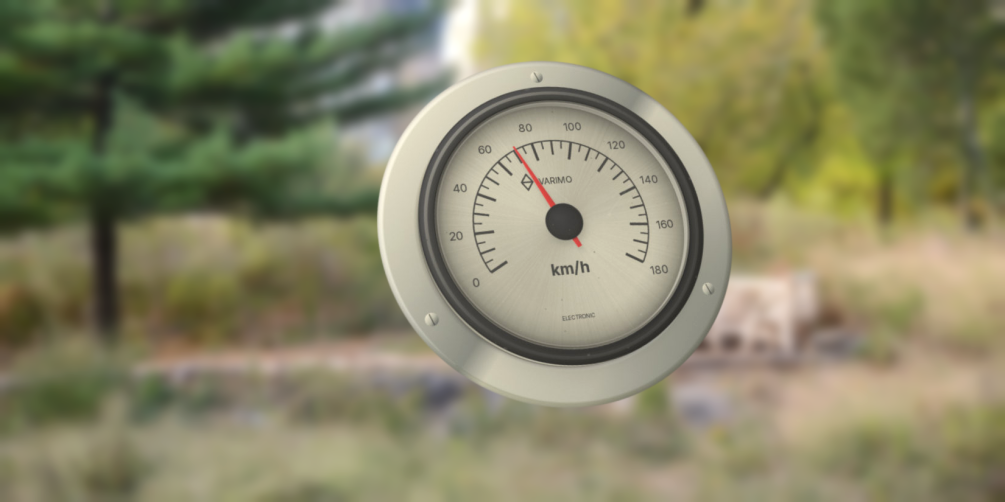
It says 70 km/h
